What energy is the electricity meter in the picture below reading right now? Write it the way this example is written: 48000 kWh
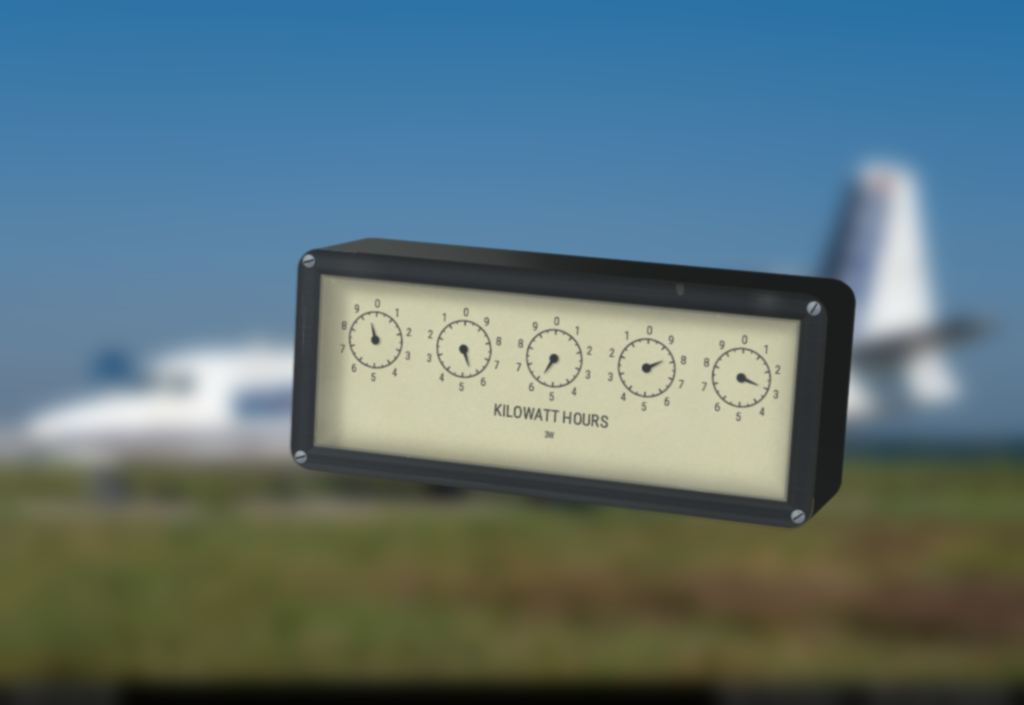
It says 95583 kWh
